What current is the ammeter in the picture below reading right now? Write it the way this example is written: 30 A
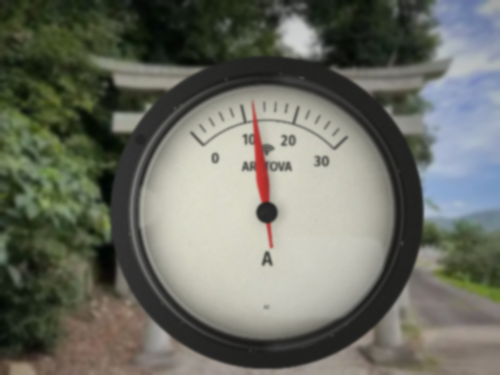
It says 12 A
